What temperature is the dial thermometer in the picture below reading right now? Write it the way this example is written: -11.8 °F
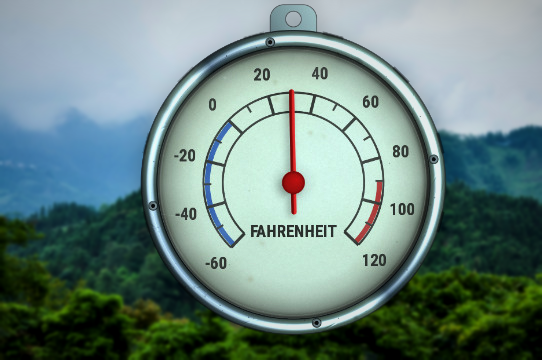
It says 30 °F
